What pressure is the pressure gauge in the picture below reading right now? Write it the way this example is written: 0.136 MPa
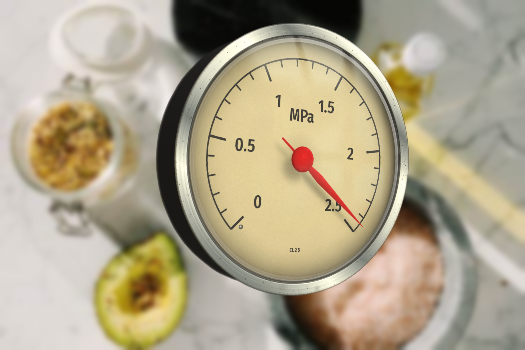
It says 2.45 MPa
